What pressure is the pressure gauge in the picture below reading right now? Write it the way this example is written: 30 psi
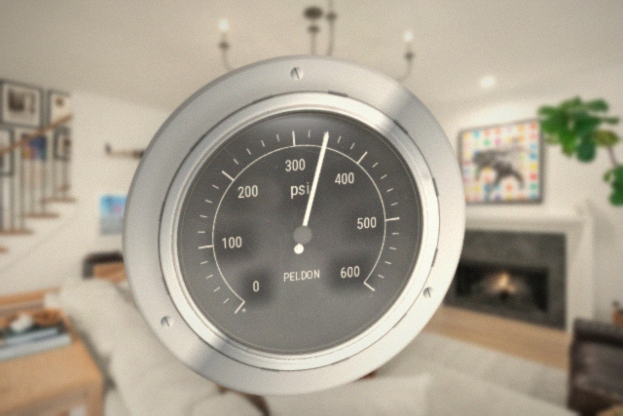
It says 340 psi
